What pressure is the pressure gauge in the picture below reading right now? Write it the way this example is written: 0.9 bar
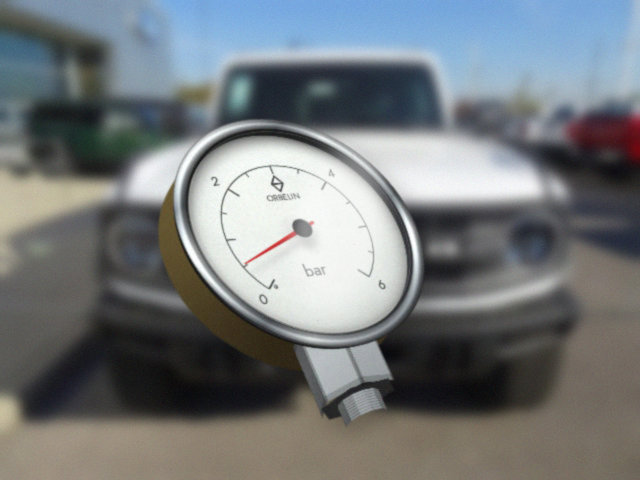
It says 0.5 bar
